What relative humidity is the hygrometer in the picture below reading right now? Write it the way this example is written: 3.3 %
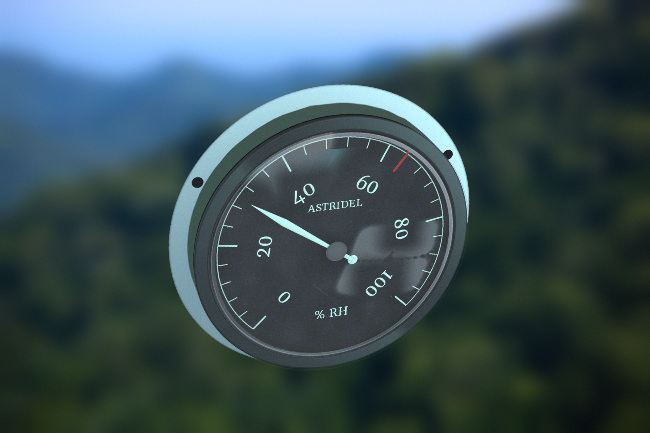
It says 30 %
